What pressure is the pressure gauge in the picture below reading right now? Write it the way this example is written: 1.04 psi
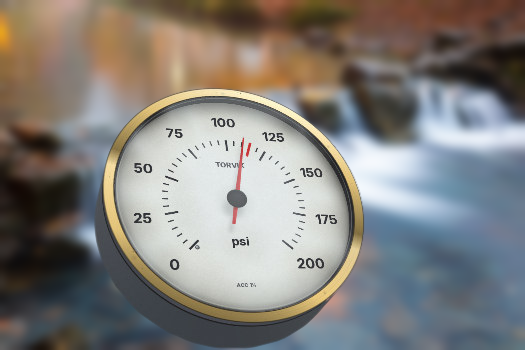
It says 110 psi
